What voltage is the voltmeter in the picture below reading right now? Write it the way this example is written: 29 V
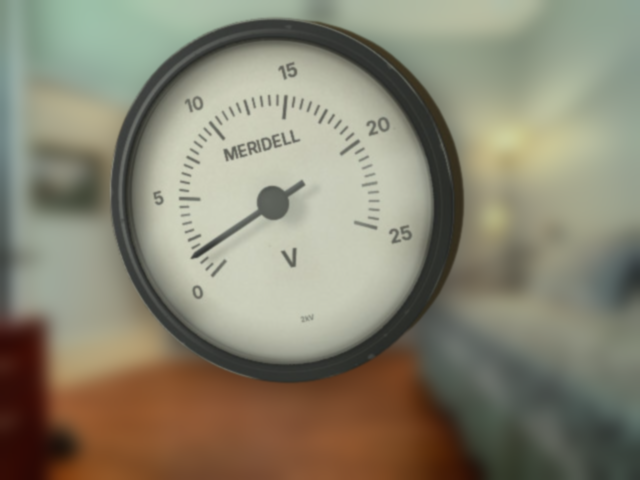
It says 1.5 V
